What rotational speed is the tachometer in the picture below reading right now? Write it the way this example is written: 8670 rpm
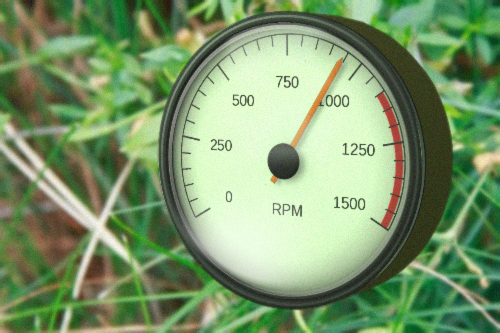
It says 950 rpm
